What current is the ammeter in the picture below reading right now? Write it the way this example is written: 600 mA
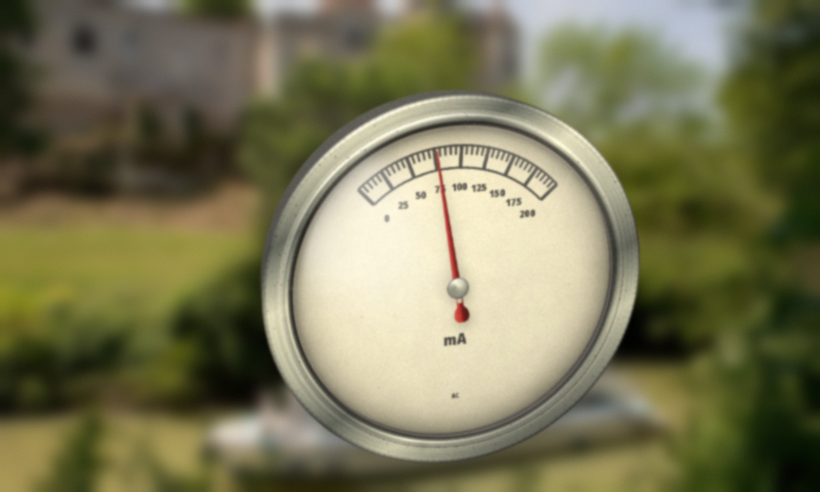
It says 75 mA
